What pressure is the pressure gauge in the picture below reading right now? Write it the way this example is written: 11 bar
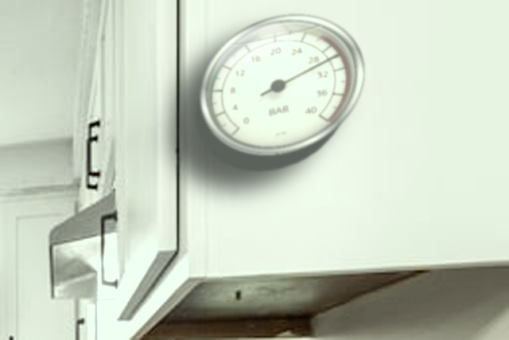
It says 30 bar
